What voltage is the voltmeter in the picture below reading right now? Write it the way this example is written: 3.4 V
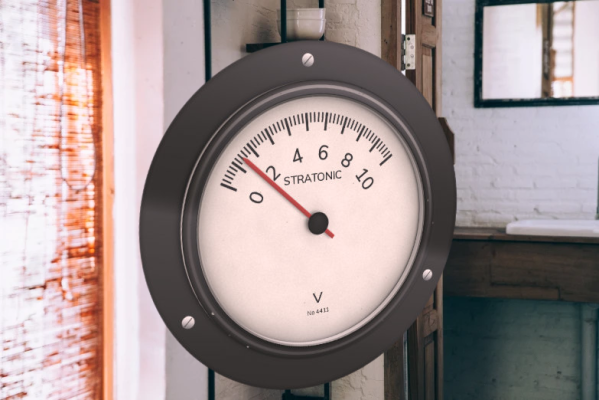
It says 1.4 V
